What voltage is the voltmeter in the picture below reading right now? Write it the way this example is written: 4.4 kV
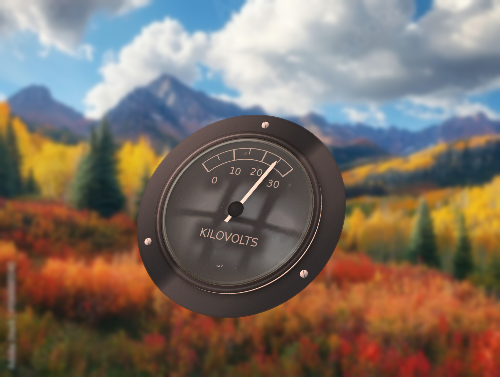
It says 25 kV
